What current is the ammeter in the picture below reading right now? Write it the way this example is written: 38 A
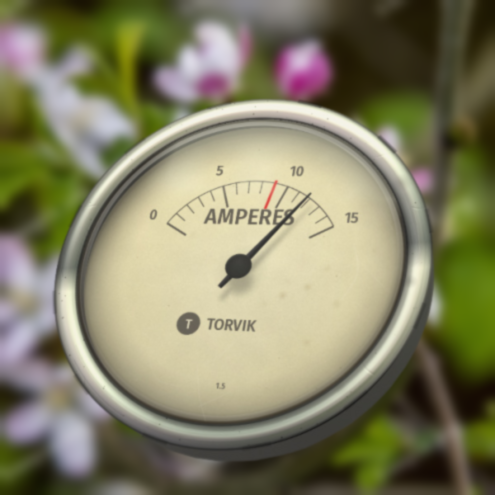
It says 12 A
